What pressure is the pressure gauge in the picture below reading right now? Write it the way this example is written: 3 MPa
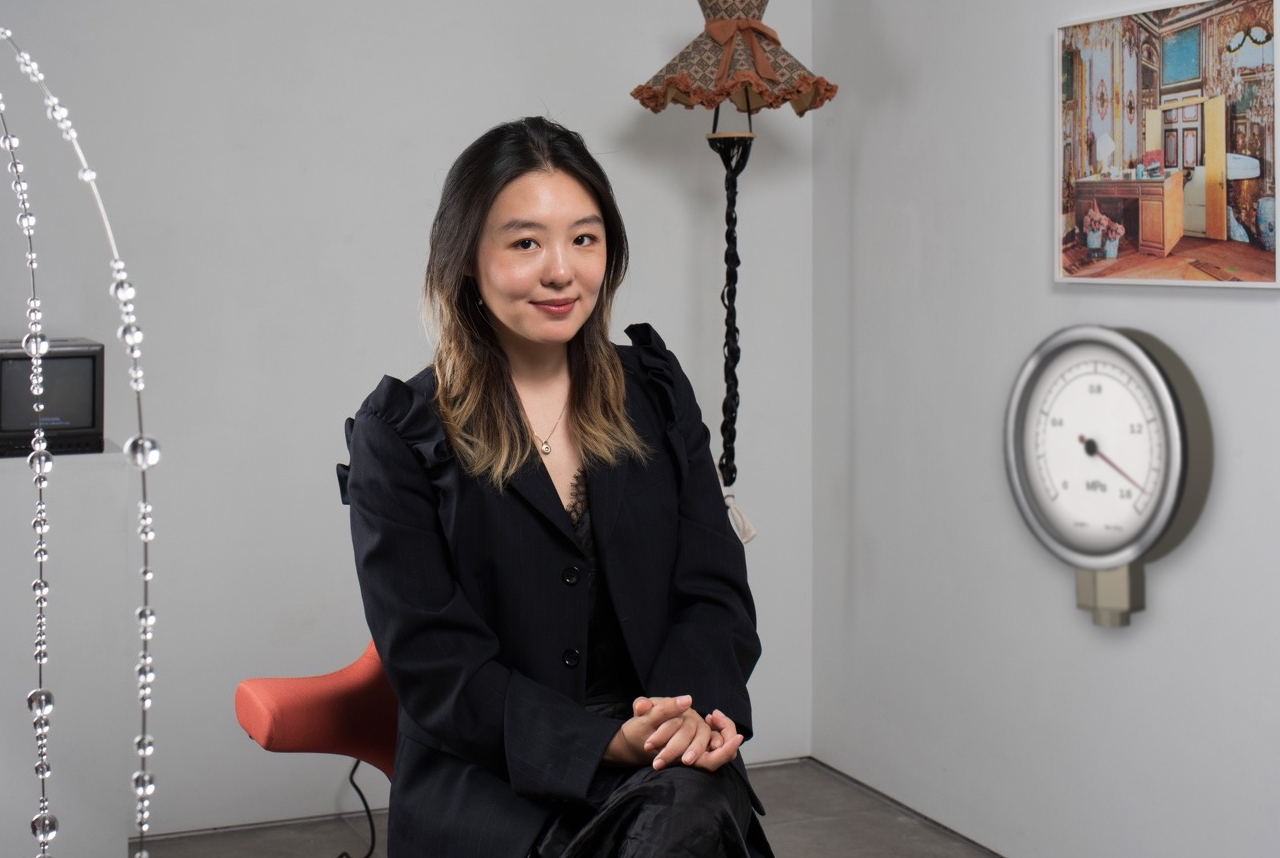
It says 1.5 MPa
